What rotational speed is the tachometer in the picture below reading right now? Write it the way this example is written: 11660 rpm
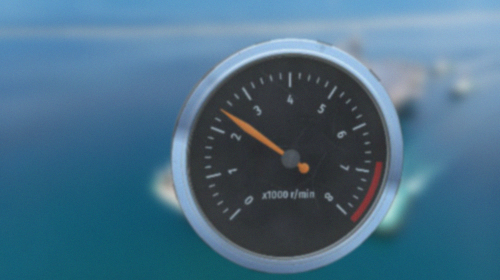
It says 2400 rpm
